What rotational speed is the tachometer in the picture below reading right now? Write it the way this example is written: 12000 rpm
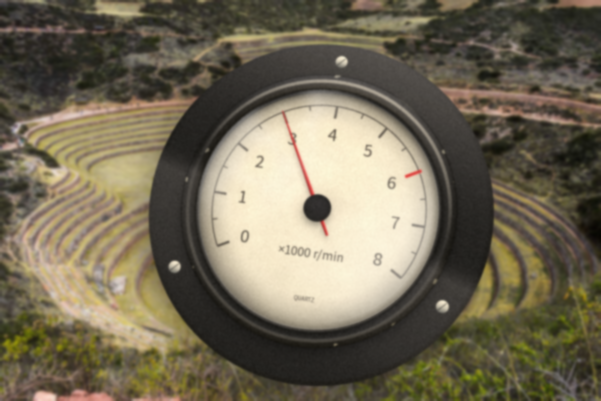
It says 3000 rpm
